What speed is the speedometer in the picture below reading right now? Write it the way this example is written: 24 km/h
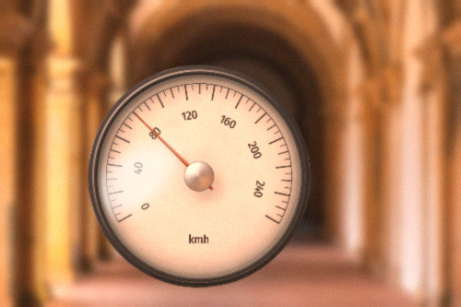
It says 80 km/h
